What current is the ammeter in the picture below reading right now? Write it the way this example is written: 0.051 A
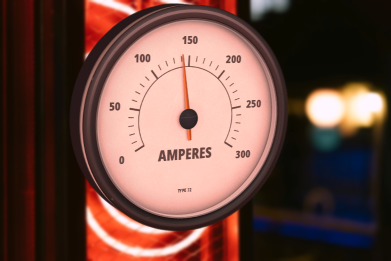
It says 140 A
